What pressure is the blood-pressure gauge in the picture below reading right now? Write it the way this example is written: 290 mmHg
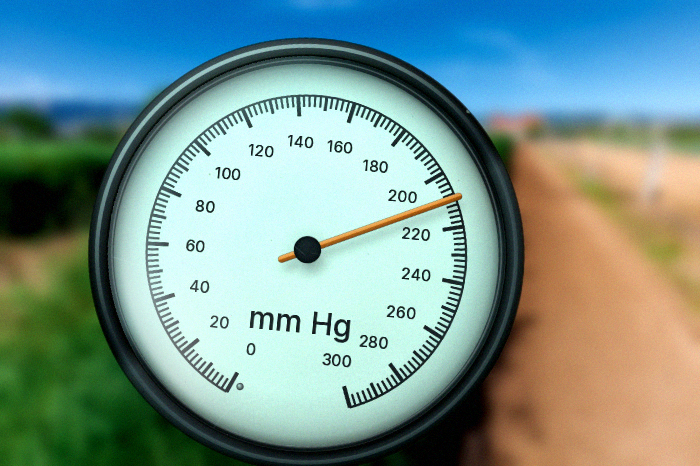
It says 210 mmHg
